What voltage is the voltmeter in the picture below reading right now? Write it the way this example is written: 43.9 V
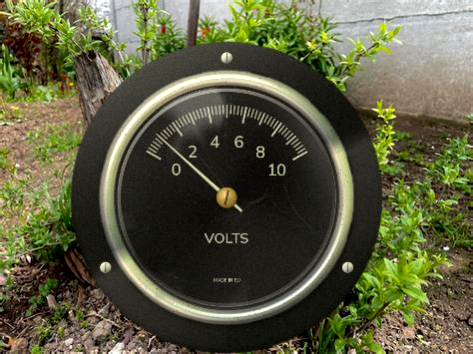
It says 1 V
